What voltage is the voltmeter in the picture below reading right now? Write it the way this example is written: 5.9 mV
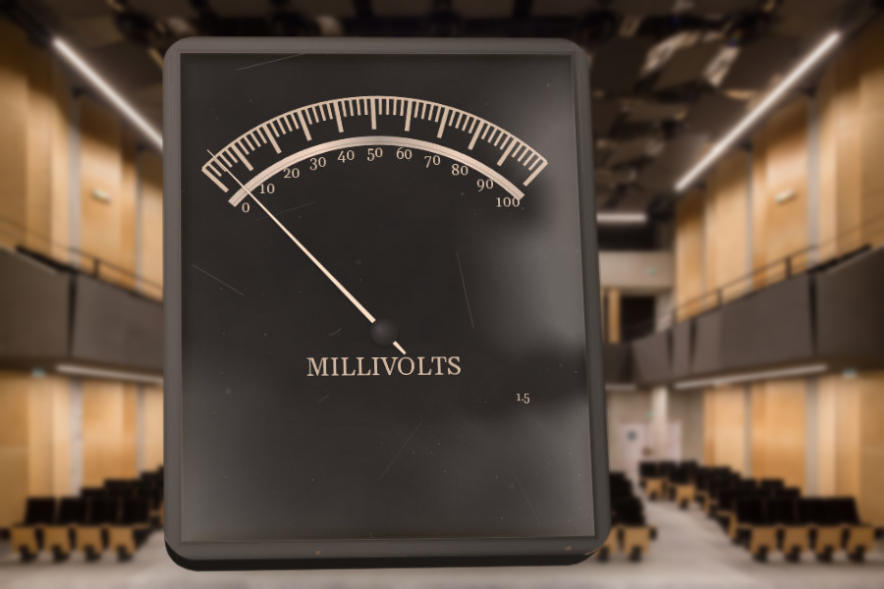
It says 4 mV
